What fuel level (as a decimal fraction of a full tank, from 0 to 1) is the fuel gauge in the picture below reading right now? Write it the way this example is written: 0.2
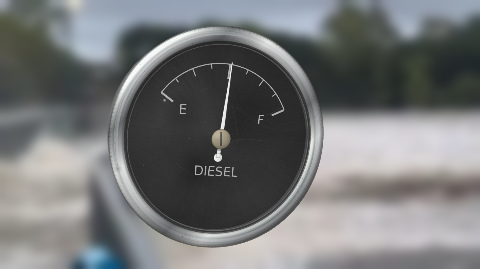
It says 0.5
